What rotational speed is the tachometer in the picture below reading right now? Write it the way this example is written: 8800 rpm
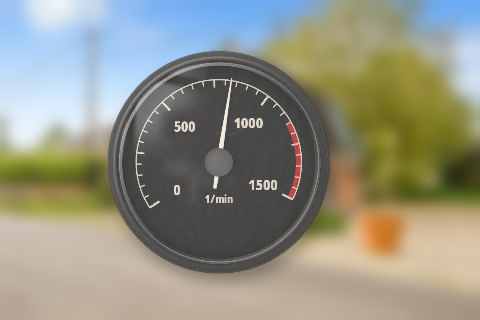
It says 825 rpm
